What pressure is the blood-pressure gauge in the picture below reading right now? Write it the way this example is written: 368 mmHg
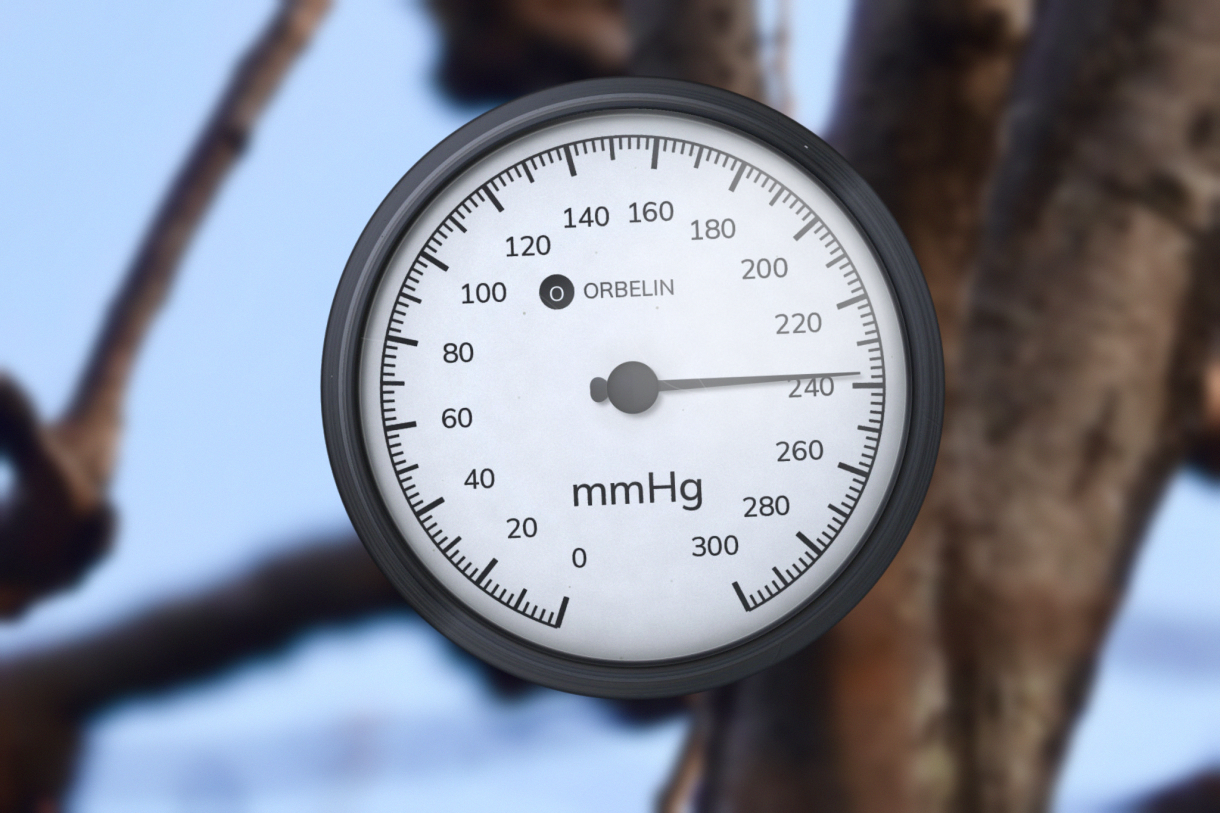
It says 237 mmHg
